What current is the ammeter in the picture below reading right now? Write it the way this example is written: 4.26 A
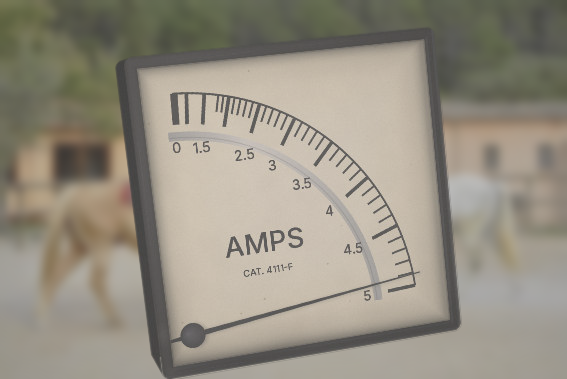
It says 4.9 A
